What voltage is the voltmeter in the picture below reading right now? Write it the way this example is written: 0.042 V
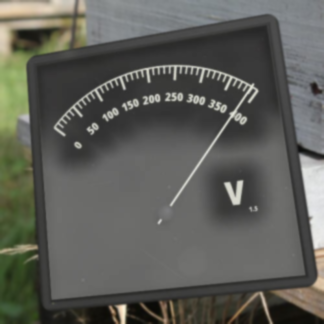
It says 390 V
